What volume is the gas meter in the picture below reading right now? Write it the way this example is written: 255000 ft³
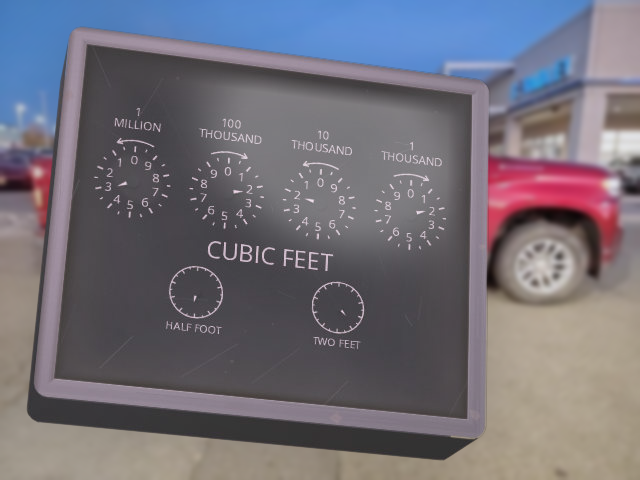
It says 322200 ft³
